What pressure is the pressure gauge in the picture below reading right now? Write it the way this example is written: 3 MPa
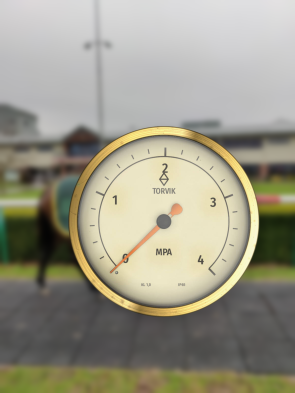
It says 0 MPa
